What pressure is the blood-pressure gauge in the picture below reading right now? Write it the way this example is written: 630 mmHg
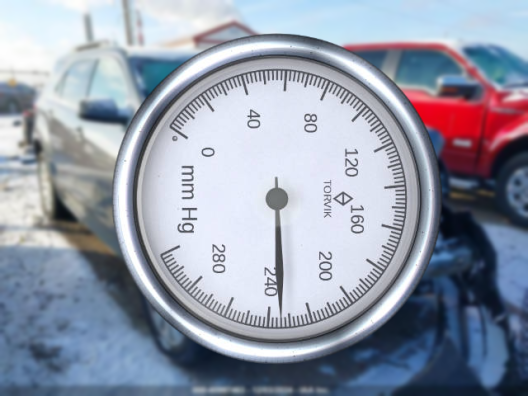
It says 234 mmHg
